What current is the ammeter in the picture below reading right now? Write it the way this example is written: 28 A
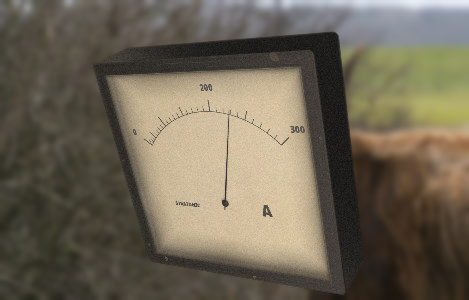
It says 230 A
